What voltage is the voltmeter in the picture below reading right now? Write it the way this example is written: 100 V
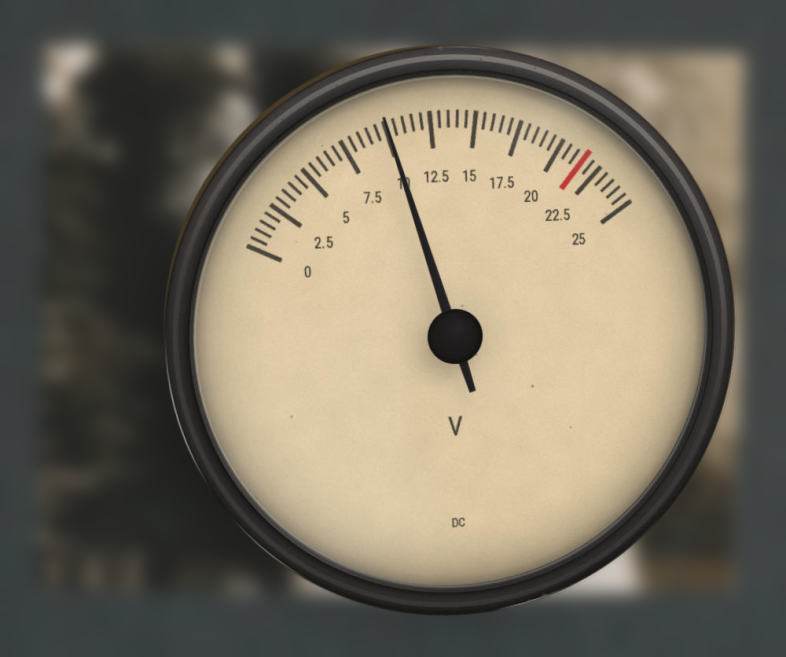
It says 10 V
